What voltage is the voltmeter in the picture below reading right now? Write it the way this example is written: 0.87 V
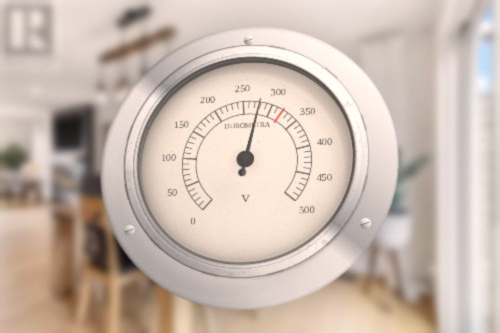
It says 280 V
